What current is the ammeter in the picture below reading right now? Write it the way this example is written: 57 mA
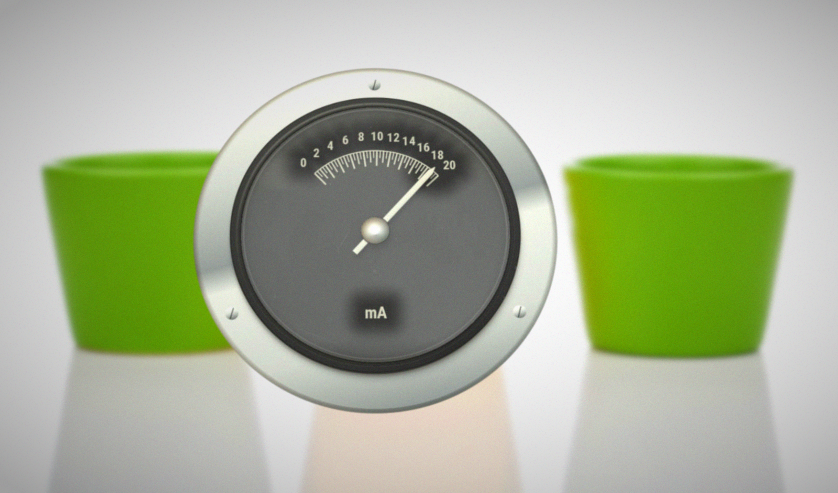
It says 19 mA
